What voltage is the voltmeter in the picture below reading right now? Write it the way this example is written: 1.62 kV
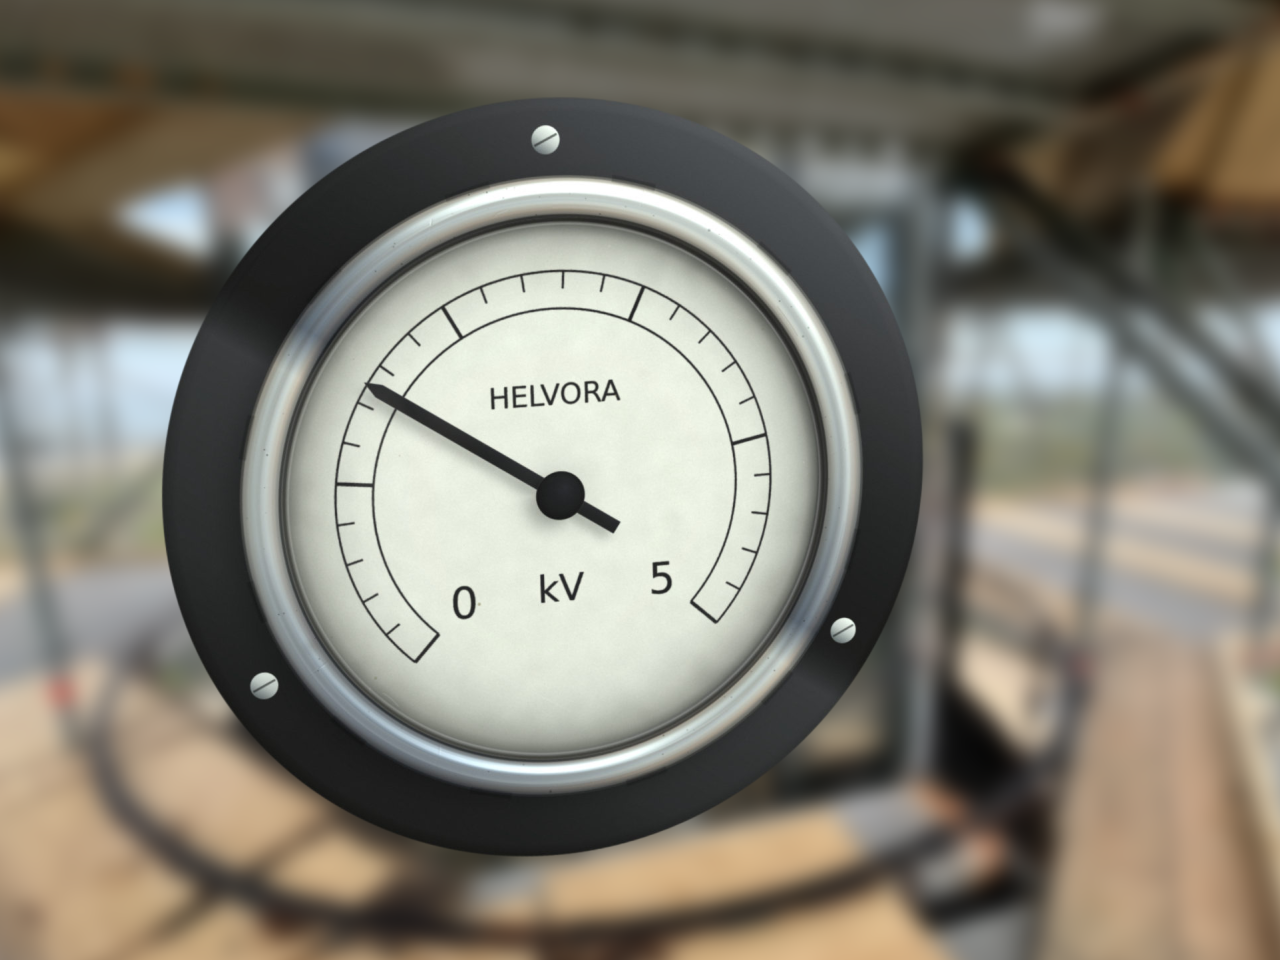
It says 1.5 kV
